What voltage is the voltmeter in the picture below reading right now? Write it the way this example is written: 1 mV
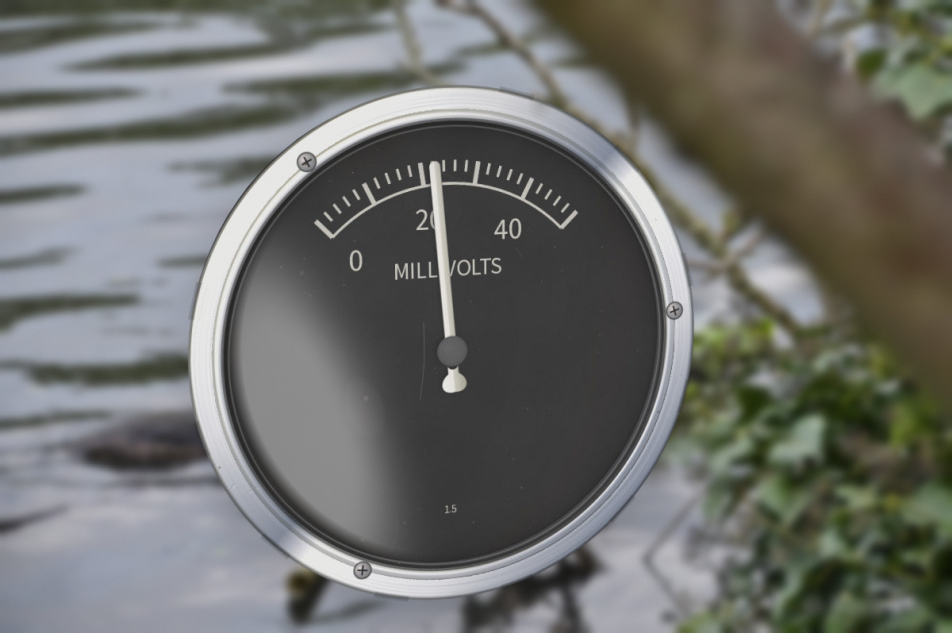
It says 22 mV
